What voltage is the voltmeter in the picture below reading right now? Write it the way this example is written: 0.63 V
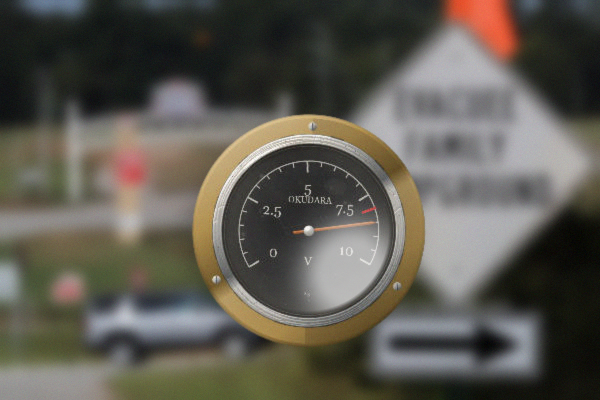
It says 8.5 V
